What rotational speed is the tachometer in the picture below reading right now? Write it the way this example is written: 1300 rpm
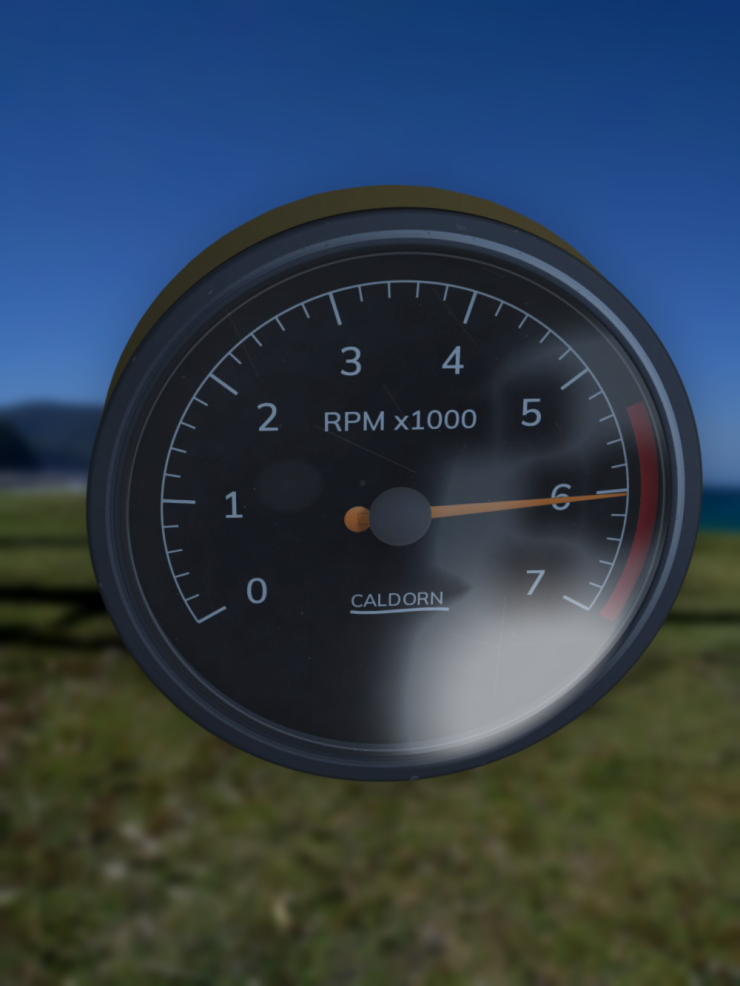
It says 6000 rpm
